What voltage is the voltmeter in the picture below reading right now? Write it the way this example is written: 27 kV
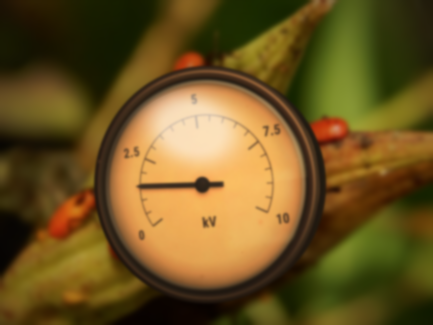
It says 1.5 kV
